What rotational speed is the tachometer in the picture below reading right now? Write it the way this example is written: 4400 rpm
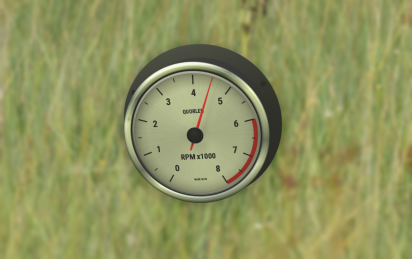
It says 4500 rpm
